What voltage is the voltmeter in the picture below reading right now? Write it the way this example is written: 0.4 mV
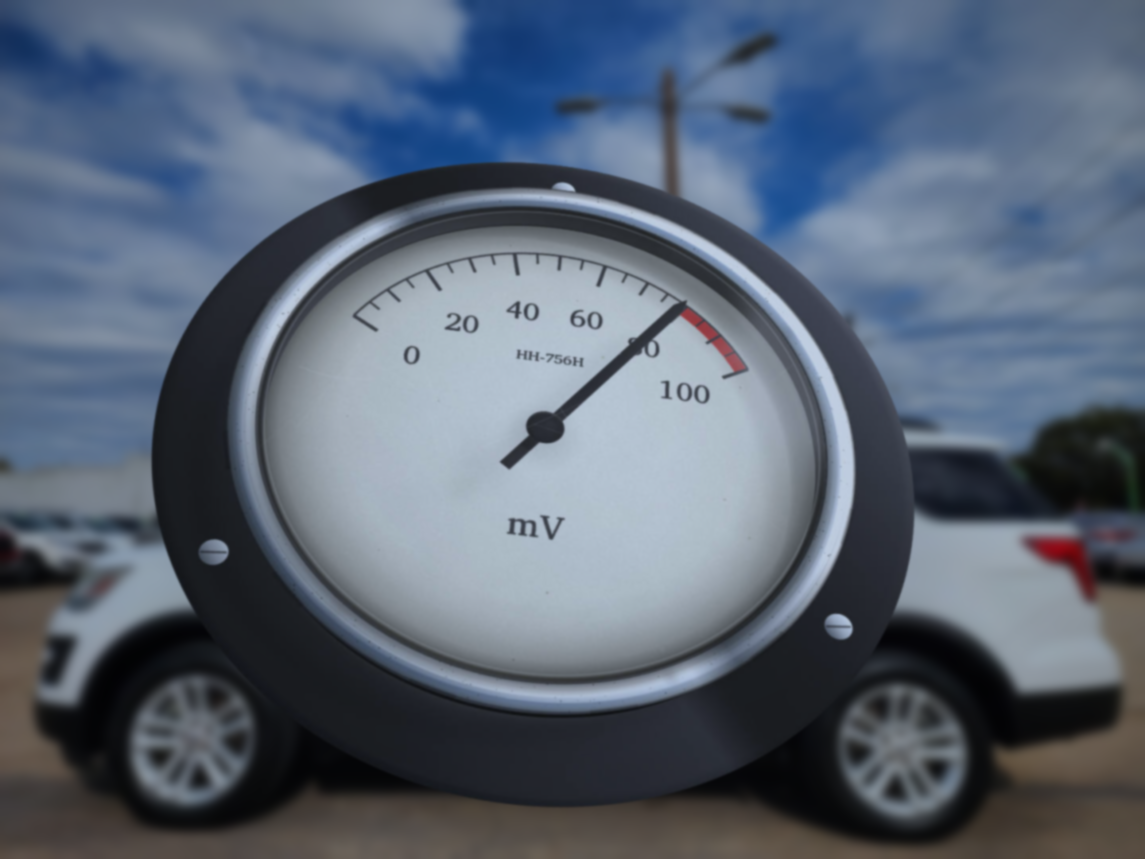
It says 80 mV
